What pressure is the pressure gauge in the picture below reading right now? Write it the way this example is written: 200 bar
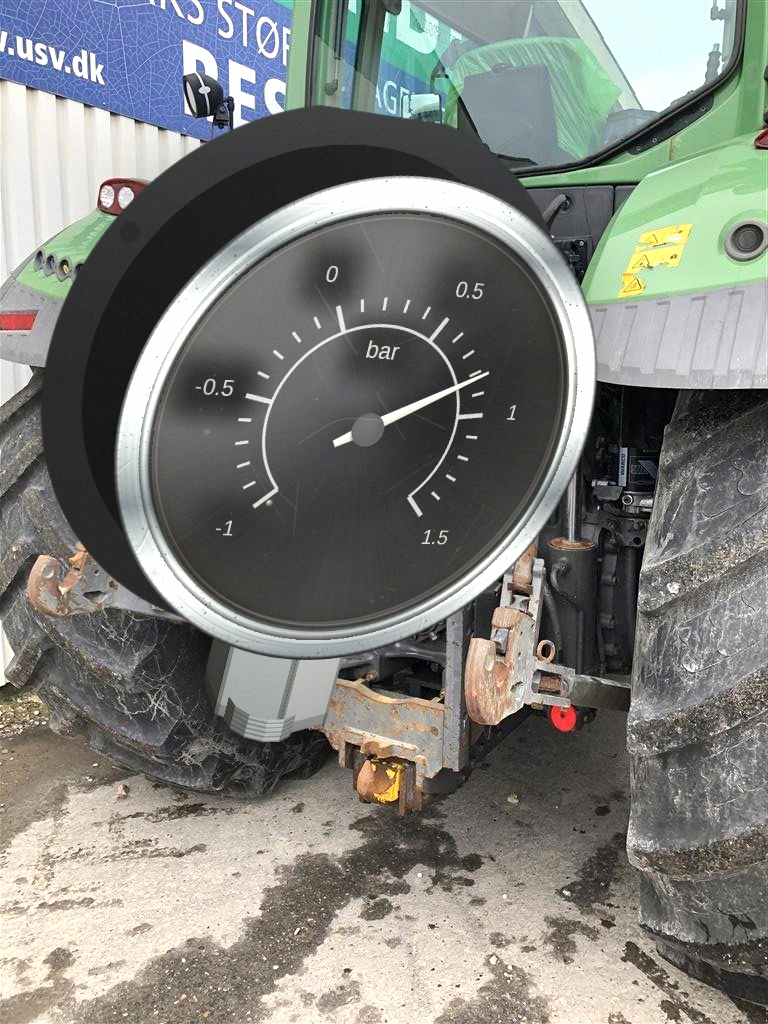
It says 0.8 bar
